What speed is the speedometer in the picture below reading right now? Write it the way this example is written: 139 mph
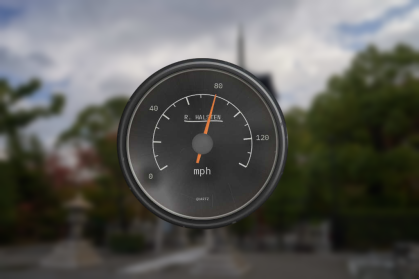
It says 80 mph
